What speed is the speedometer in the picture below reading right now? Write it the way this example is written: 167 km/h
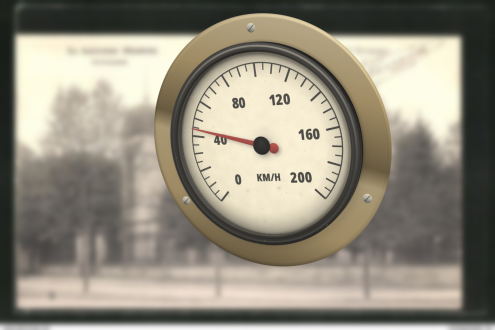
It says 45 km/h
